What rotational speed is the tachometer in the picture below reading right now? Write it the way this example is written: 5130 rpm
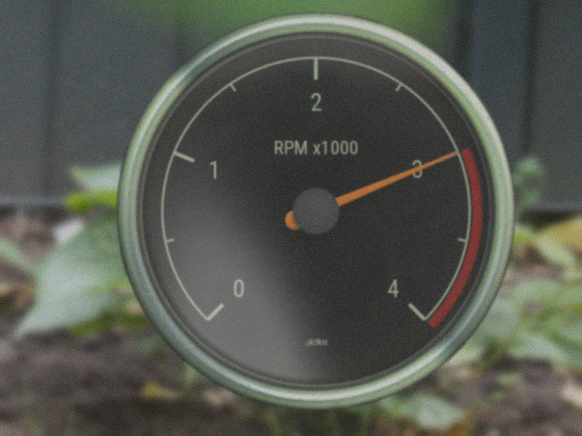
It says 3000 rpm
